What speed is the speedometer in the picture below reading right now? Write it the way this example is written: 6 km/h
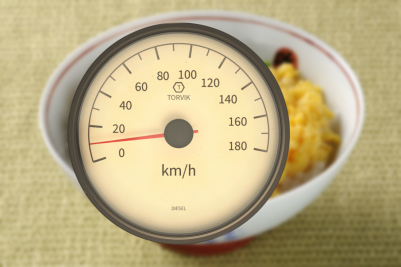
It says 10 km/h
